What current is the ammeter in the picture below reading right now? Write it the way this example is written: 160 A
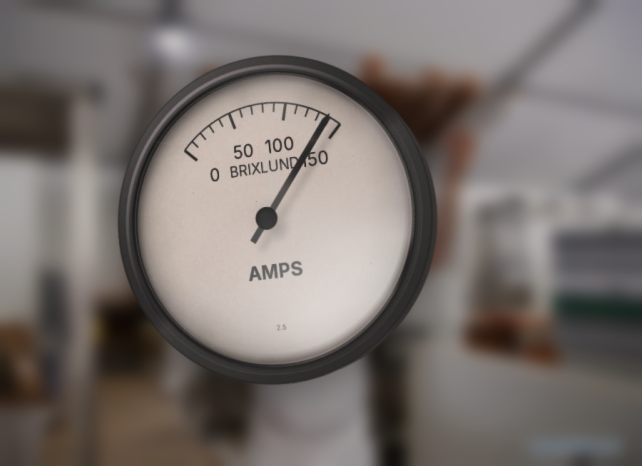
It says 140 A
